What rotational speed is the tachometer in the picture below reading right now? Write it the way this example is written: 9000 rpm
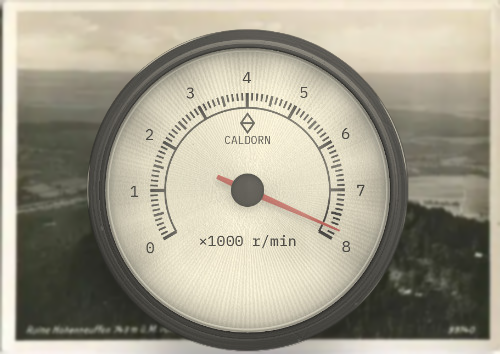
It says 7800 rpm
